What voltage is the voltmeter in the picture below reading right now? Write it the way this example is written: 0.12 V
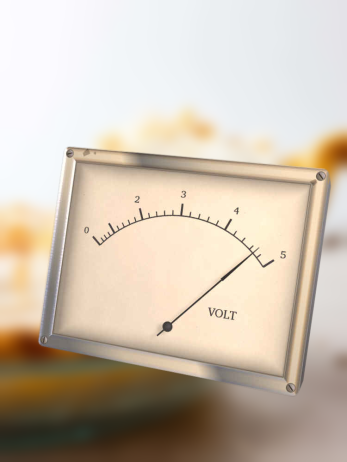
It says 4.7 V
